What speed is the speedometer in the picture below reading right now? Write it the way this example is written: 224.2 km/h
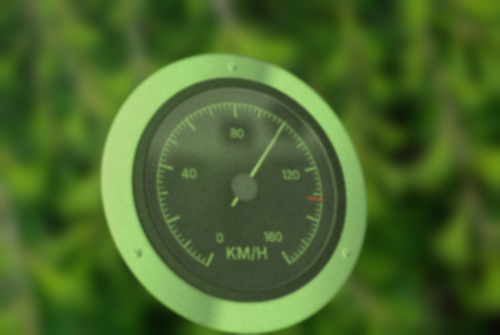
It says 100 km/h
